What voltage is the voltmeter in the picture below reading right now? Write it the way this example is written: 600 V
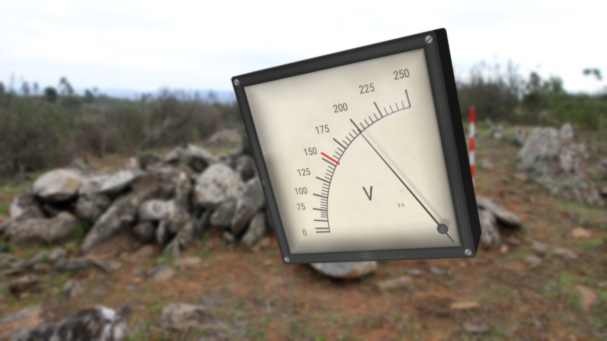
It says 200 V
